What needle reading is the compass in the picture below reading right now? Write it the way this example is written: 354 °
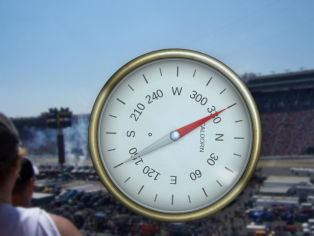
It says 330 °
